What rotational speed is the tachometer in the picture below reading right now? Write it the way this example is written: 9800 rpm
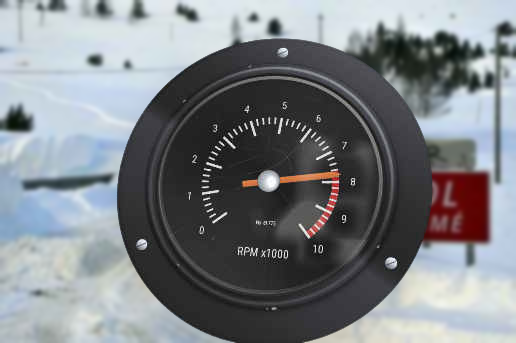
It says 7800 rpm
